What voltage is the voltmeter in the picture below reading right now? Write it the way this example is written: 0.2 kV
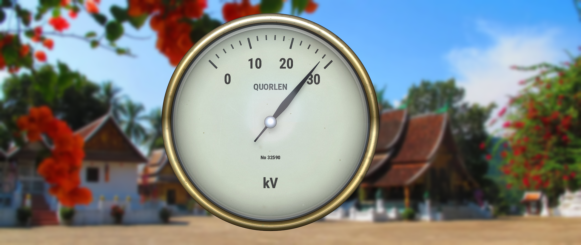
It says 28 kV
